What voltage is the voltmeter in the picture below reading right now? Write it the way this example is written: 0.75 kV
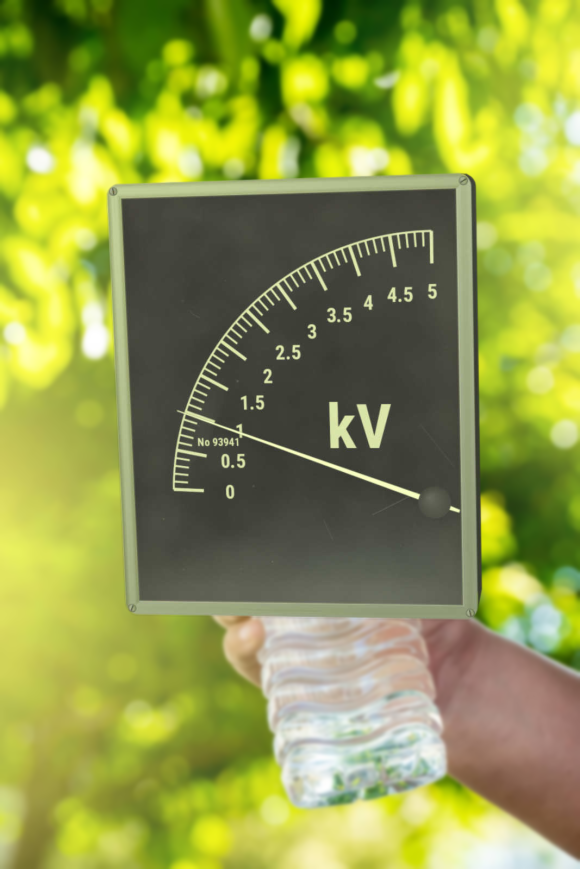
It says 1 kV
